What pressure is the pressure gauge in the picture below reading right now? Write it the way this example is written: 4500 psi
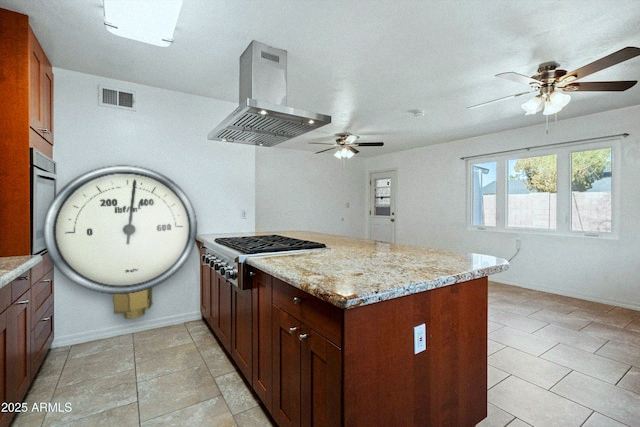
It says 325 psi
